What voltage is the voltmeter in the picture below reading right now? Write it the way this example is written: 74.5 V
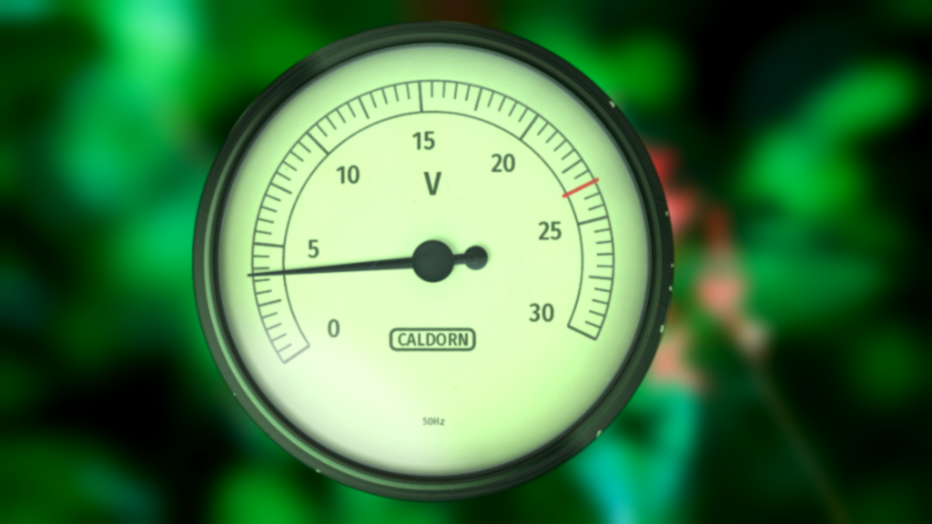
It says 3.75 V
